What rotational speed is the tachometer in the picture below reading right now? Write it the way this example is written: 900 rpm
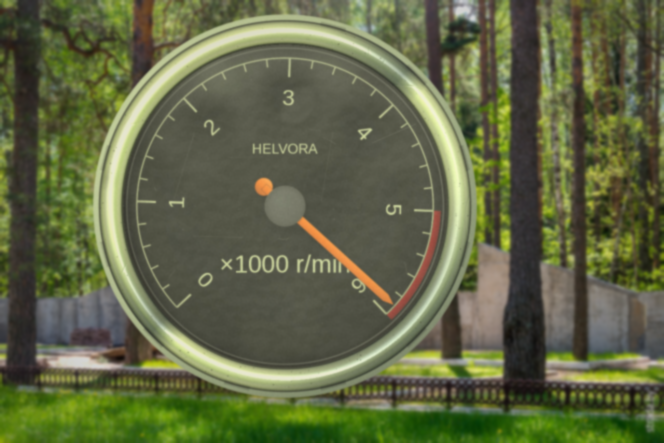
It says 5900 rpm
